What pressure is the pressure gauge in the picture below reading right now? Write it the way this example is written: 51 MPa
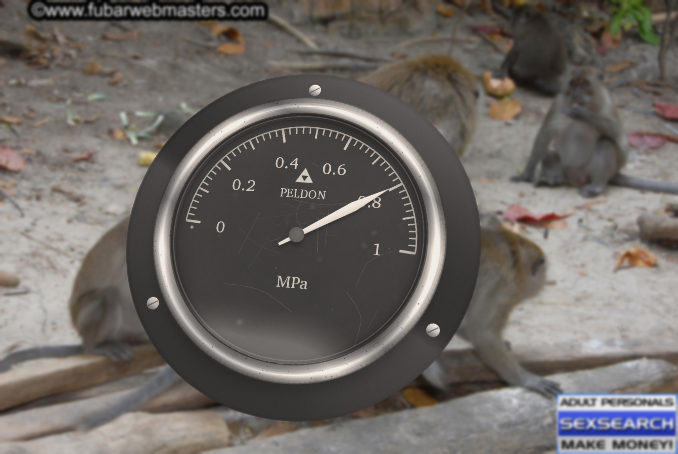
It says 0.8 MPa
